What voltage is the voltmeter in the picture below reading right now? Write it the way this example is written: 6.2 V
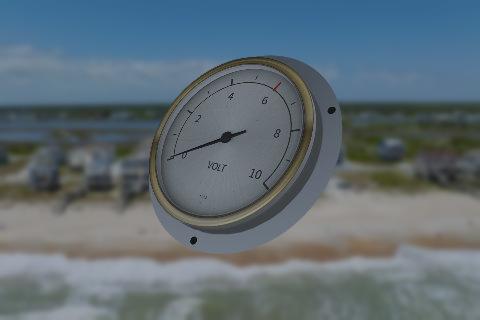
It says 0 V
